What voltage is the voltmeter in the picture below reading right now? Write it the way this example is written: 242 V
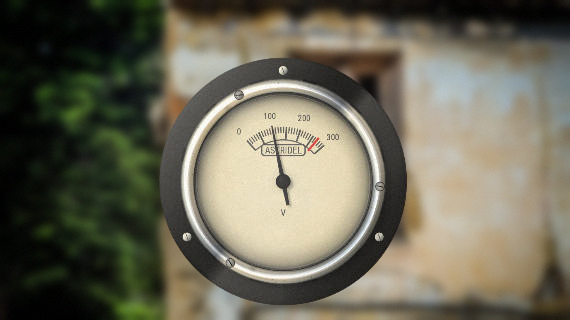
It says 100 V
